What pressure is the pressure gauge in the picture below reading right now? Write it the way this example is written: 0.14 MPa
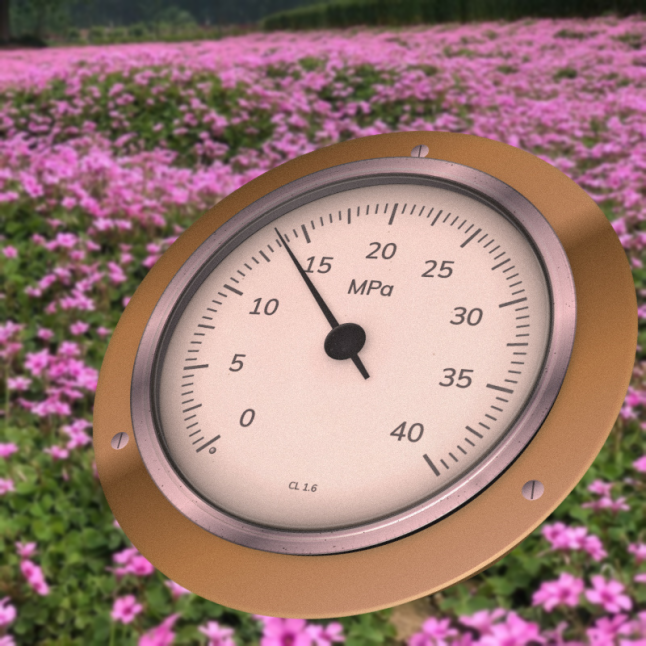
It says 13.75 MPa
